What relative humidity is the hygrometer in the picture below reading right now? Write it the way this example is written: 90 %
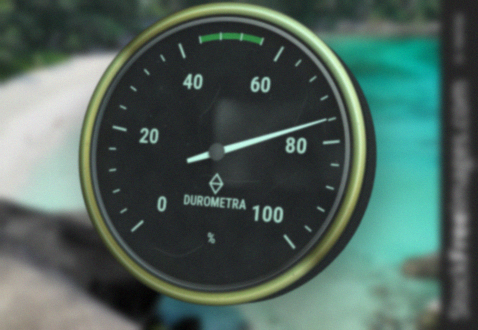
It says 76 %
